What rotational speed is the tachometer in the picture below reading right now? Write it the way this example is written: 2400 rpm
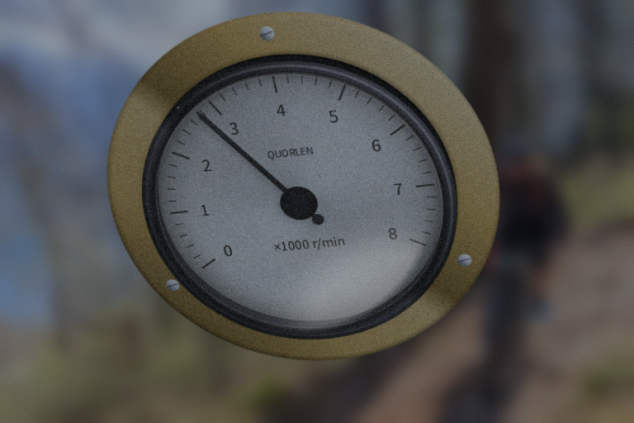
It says 2800 rpm
